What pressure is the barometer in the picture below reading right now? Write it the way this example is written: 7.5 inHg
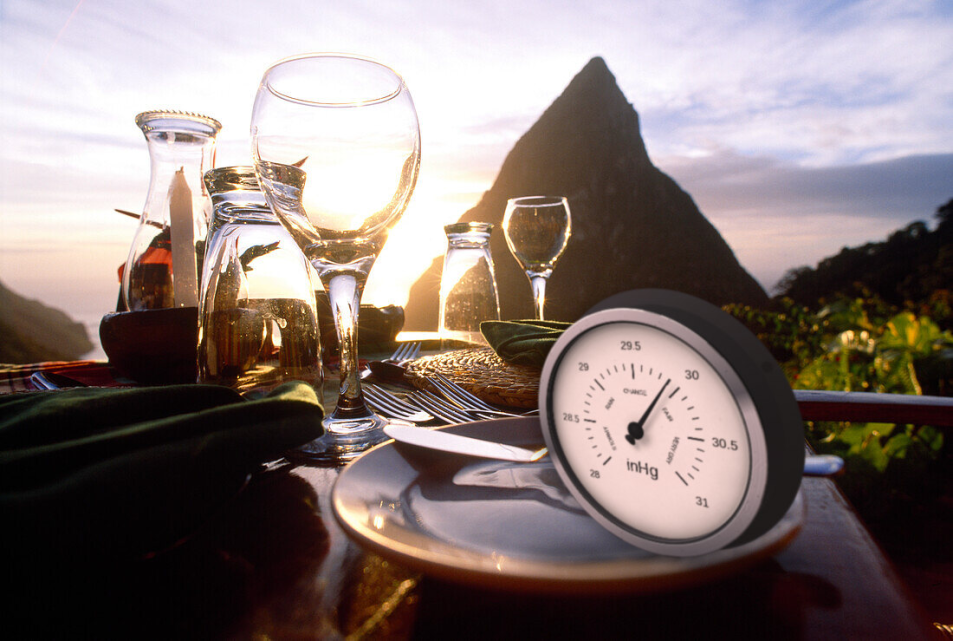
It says 29.9 inHg
